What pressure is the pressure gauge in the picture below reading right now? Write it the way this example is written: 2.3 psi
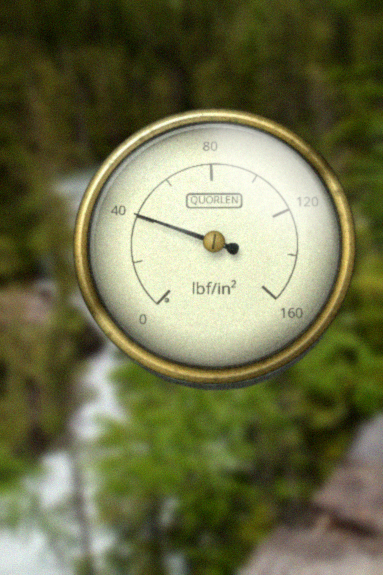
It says 40 psi
